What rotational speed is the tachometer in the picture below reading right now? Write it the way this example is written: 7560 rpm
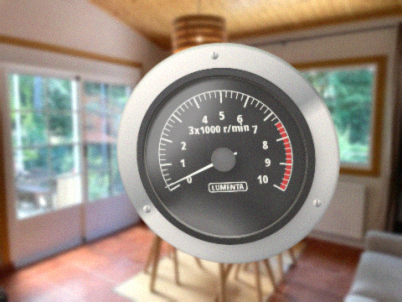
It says 200 rpm
